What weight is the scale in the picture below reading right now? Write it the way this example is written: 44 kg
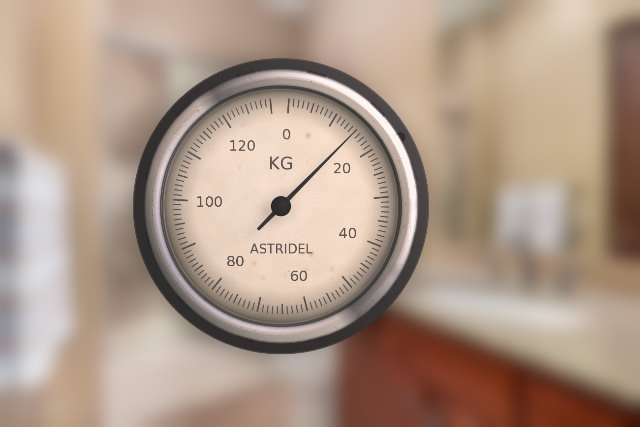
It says 15 kg
